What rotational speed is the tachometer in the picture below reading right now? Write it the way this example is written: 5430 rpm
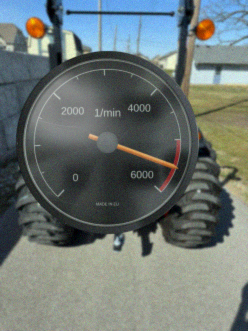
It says 5500 rpm
